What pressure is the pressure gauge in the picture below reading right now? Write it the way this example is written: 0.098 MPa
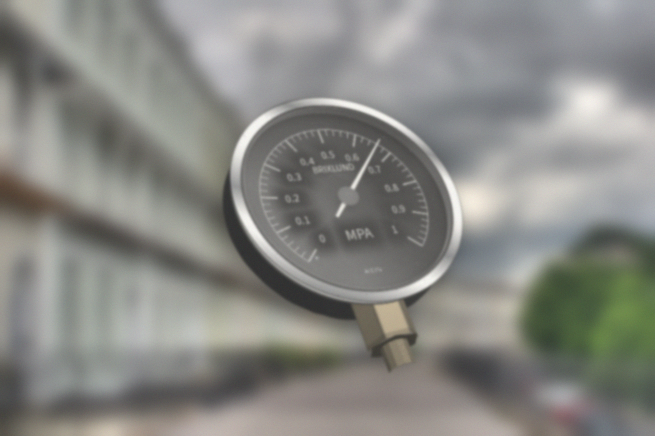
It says 0.66 MPa
